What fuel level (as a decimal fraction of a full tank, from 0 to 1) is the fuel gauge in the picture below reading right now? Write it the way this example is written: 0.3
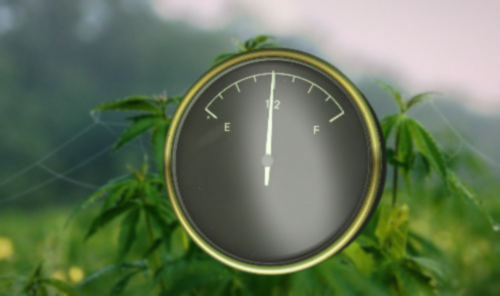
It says 0.5
